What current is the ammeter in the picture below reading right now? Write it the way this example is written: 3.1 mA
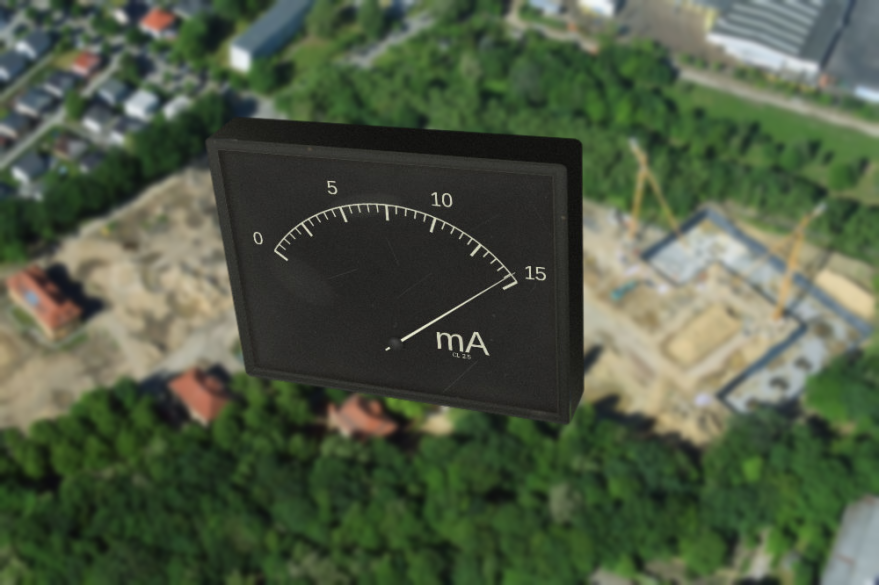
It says 14.5 mA
